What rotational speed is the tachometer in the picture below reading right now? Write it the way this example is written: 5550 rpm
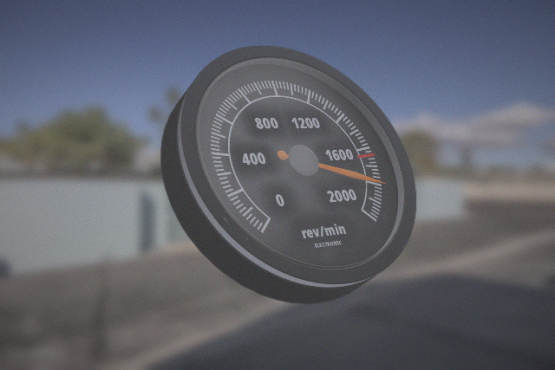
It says 1800 rpm
